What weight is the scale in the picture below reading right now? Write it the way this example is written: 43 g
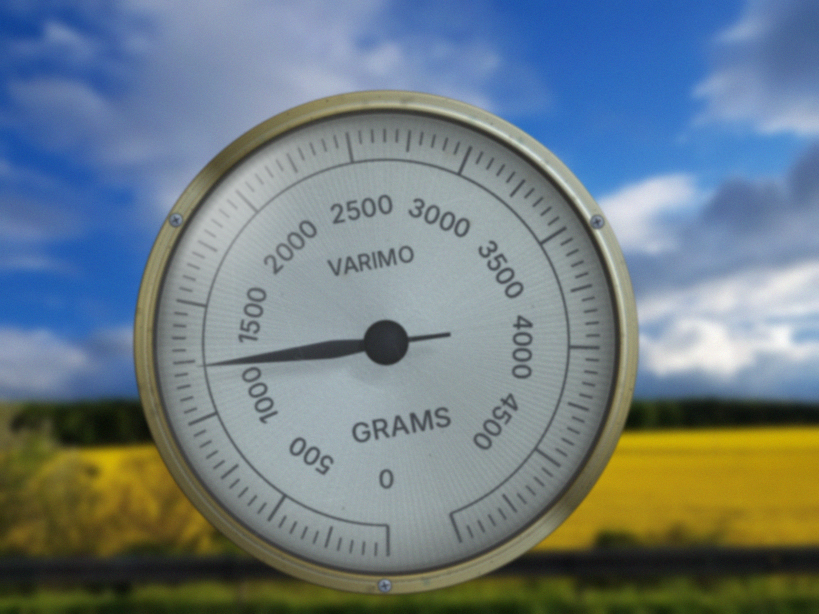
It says 1225 g
